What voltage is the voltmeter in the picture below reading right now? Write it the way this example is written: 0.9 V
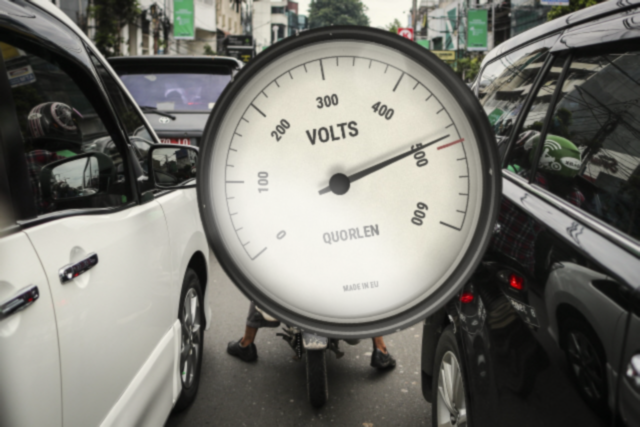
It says 490 V
